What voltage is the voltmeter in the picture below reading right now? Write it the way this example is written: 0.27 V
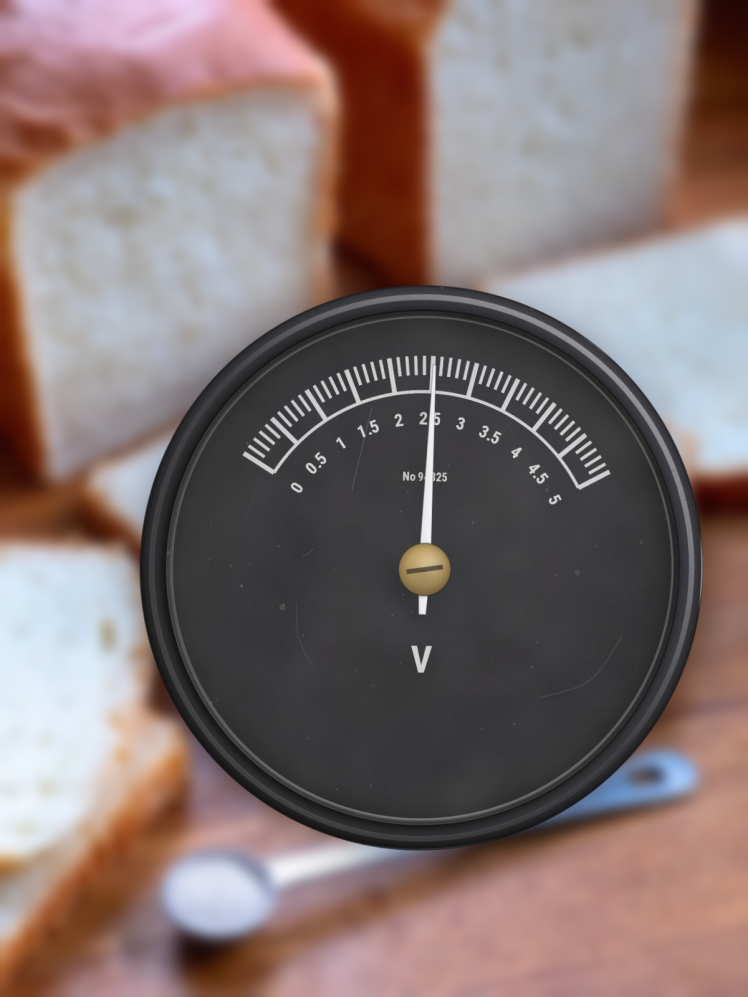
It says 2.5 V
